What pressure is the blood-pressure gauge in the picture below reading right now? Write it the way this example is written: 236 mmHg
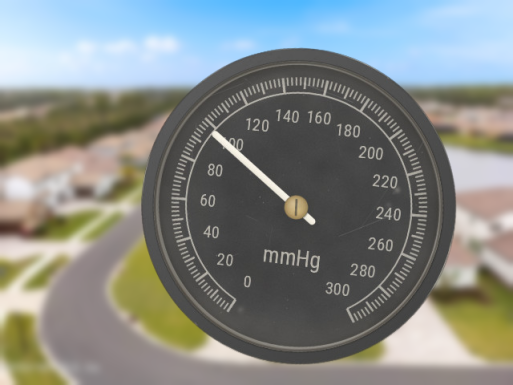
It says 98 mmHg
